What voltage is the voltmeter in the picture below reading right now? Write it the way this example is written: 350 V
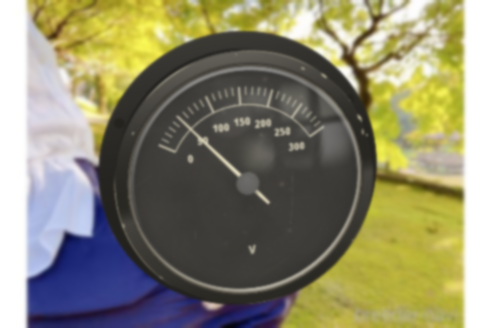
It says 50 V
